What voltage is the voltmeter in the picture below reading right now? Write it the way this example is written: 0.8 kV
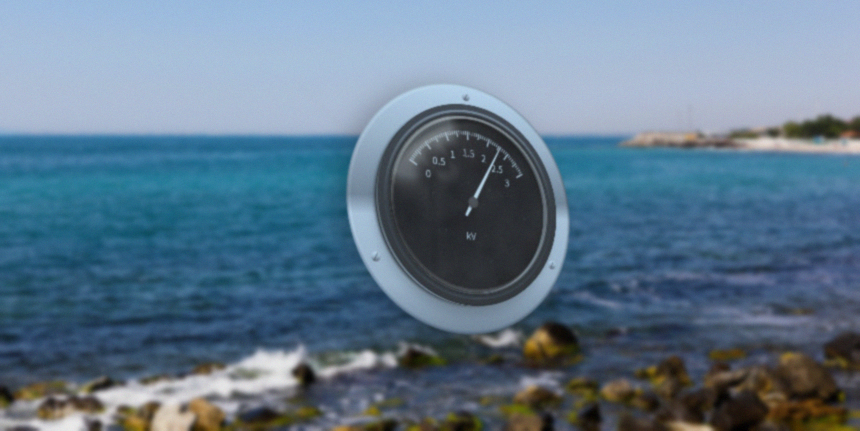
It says 2.25 kV
